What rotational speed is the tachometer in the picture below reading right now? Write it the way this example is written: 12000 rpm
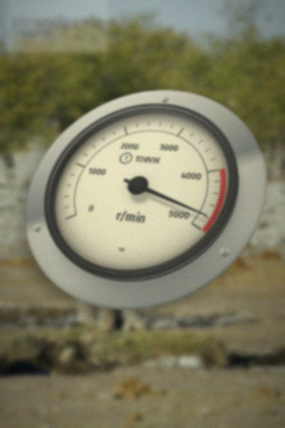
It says 4800 rpm
